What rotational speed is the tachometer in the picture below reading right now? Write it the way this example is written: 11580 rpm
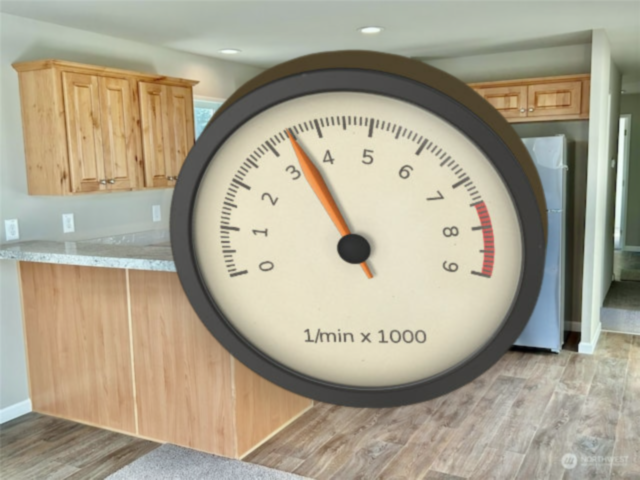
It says 3500 rpm
